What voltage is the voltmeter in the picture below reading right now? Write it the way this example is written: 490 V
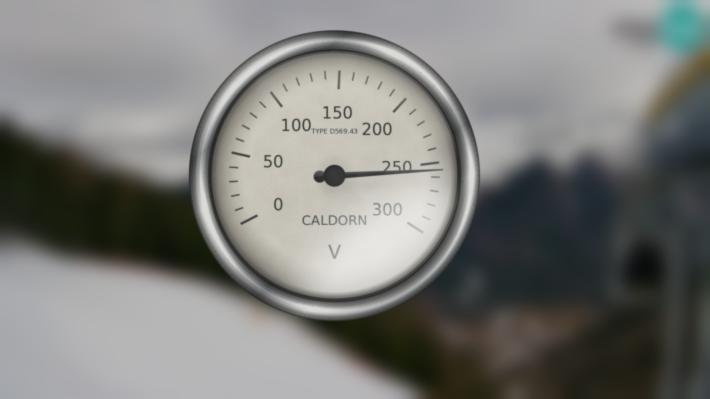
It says 255 V
